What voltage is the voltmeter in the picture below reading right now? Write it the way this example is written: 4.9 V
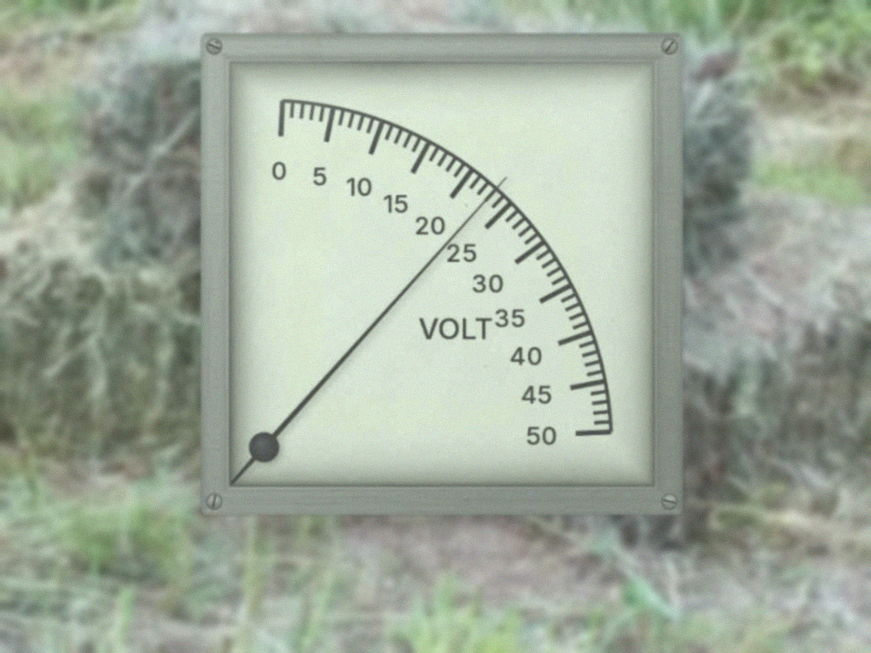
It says 23 V
